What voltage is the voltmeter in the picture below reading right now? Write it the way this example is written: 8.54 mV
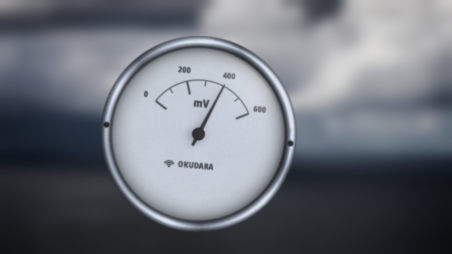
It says 400 mV
